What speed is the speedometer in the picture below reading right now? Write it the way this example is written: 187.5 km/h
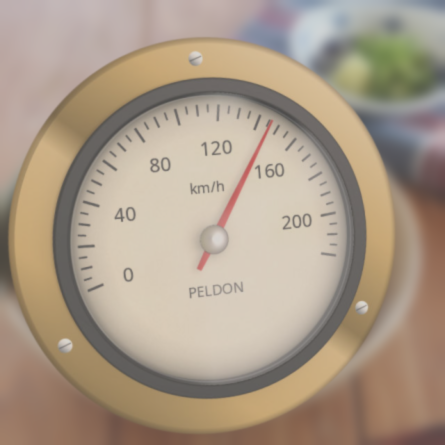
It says 145 km/h
